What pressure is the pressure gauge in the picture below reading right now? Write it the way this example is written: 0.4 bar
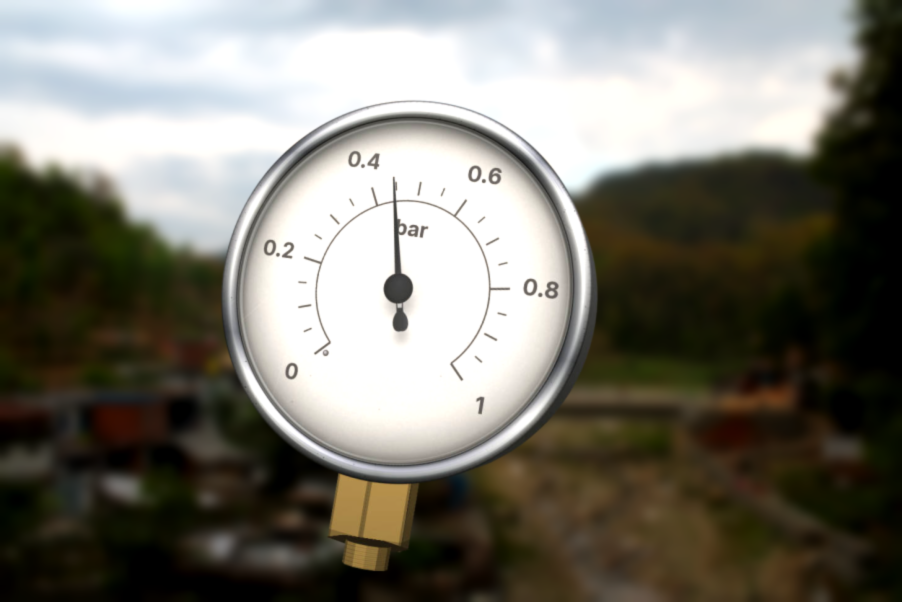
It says 0.45 bar
